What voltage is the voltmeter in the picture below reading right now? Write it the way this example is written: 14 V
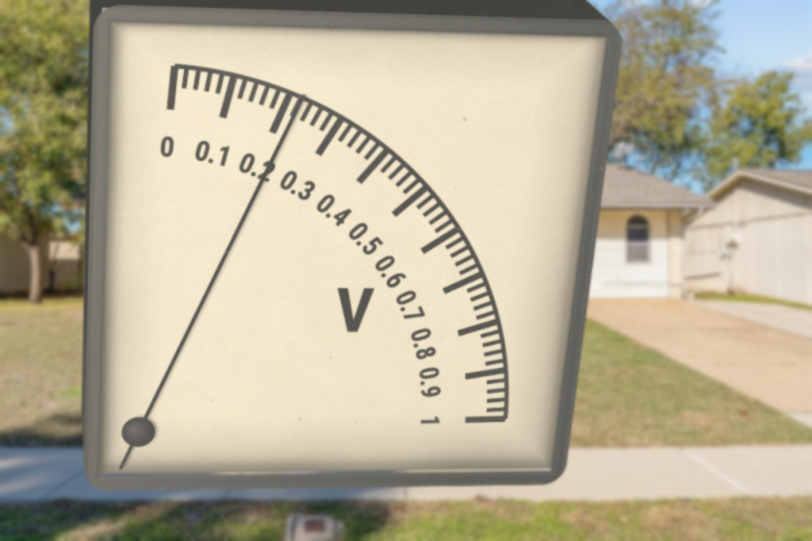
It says 0.22 V
